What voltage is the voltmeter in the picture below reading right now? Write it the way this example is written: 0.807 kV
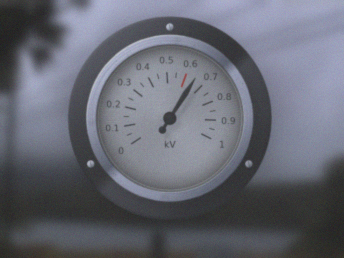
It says 0.65 kV
